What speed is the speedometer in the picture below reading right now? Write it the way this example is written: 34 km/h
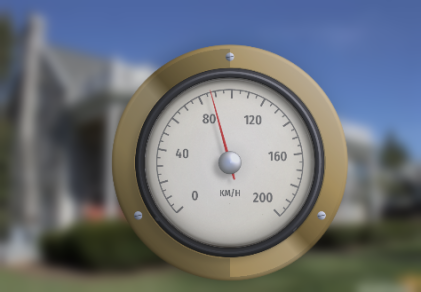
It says 87.5 km/h
